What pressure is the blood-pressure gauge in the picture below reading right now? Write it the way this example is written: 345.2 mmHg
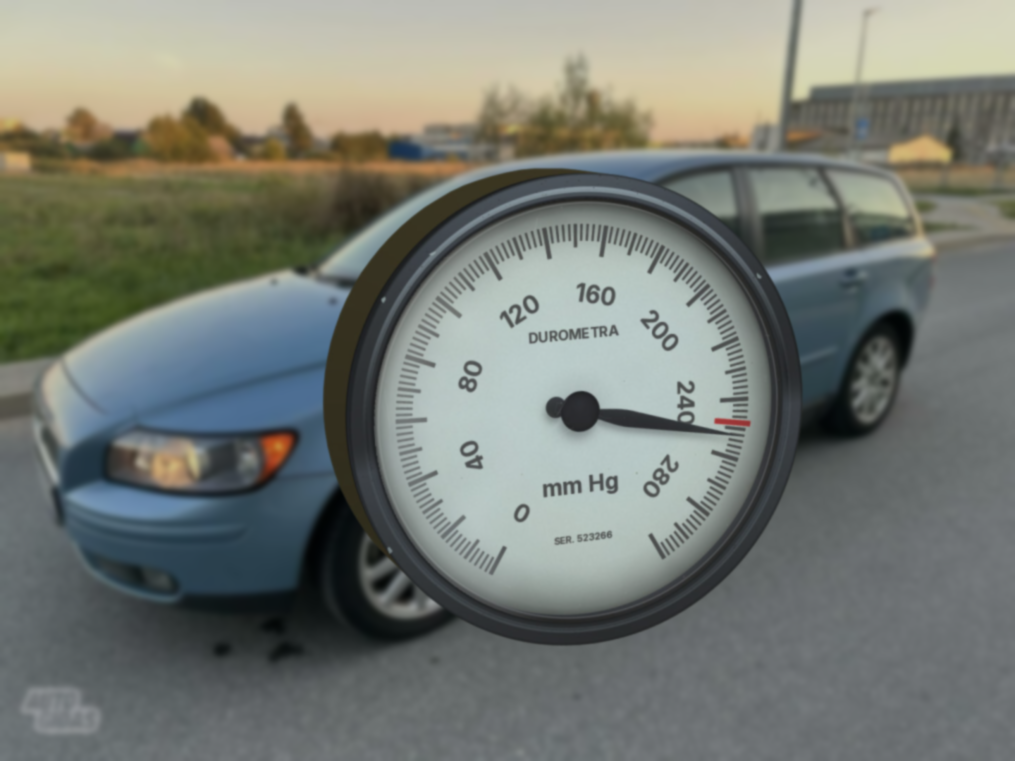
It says 252 mmHg
